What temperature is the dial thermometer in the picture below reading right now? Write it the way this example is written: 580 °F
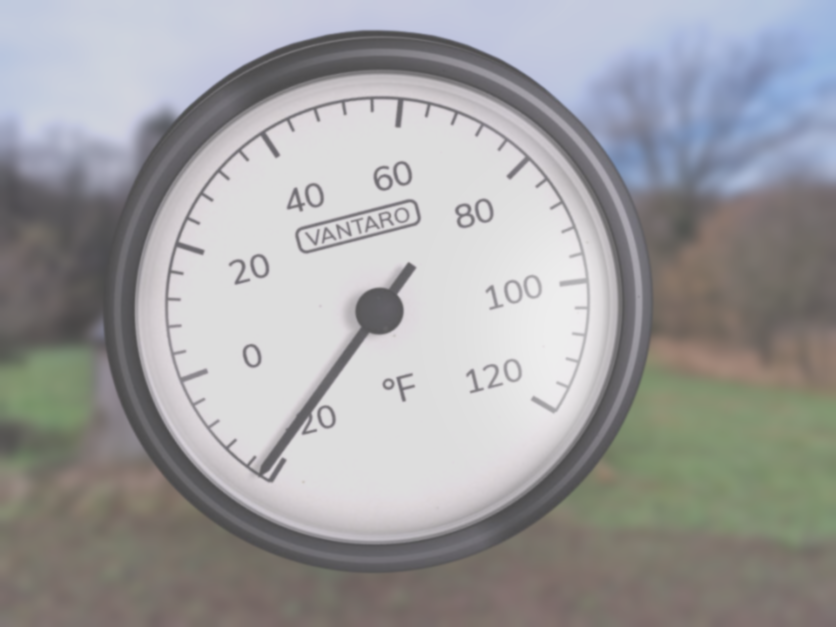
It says -18 °F
